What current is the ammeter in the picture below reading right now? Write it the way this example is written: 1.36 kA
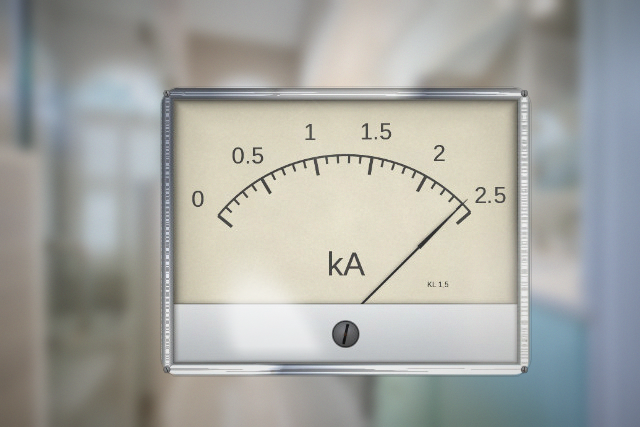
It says 2.4 kA
